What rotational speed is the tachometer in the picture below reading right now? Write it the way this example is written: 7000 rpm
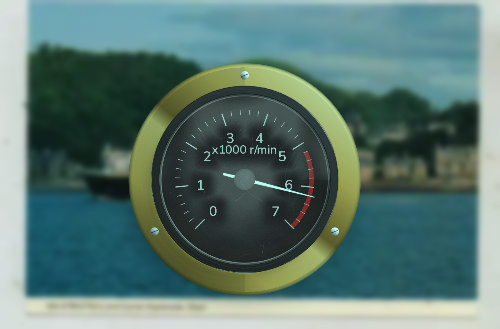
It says 6200 rpm
